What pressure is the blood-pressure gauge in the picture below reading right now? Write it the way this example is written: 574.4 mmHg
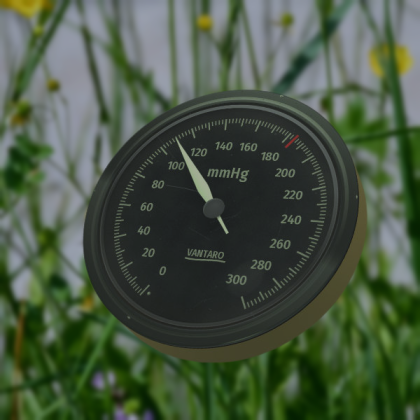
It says 110 mmHg
